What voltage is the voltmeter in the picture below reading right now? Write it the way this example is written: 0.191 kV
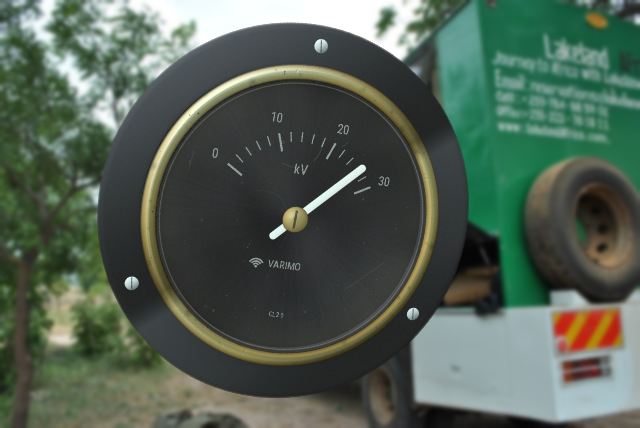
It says 26 kV
